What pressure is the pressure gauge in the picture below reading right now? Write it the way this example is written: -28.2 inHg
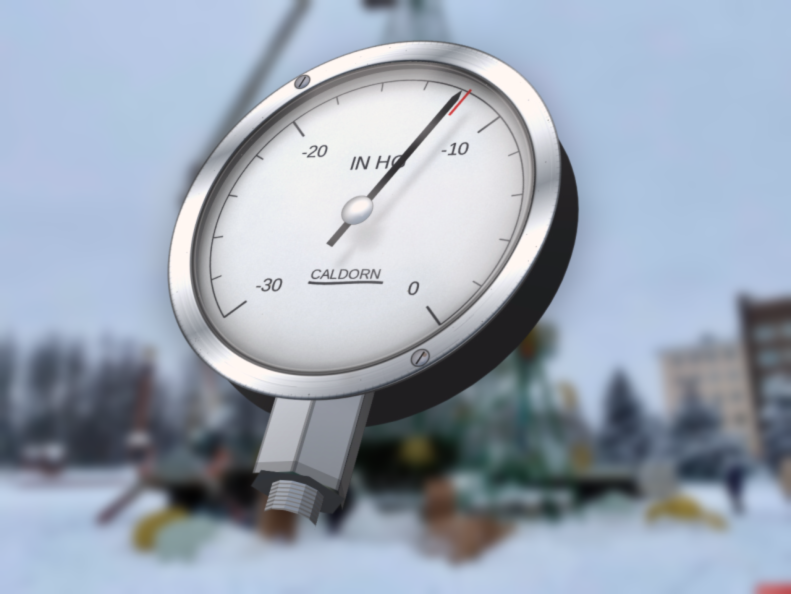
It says -12 inHg
